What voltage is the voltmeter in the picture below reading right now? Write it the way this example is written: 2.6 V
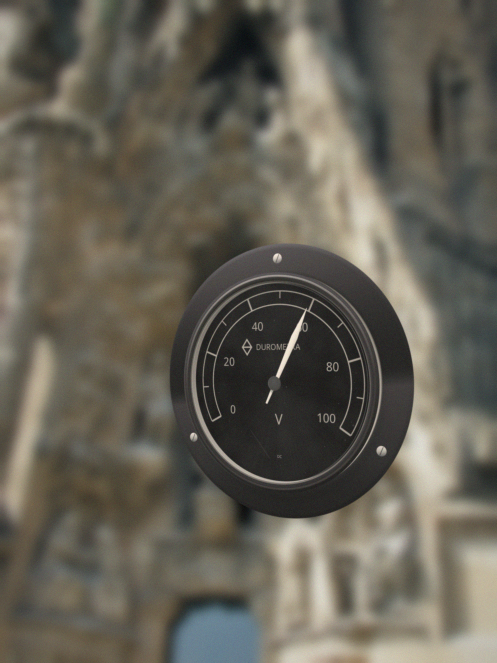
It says 60 V
